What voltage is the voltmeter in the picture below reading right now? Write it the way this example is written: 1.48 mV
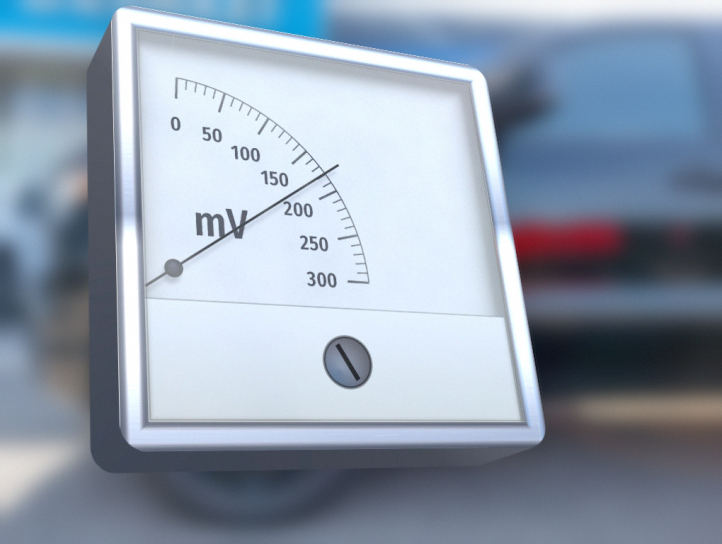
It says 180 mV
